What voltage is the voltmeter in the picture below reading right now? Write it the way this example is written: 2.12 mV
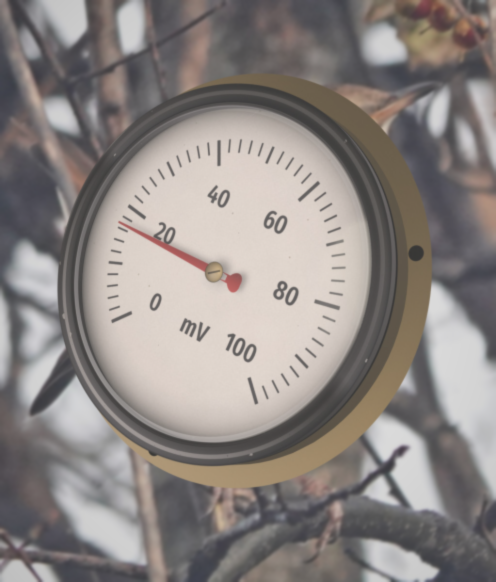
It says 17 mV
